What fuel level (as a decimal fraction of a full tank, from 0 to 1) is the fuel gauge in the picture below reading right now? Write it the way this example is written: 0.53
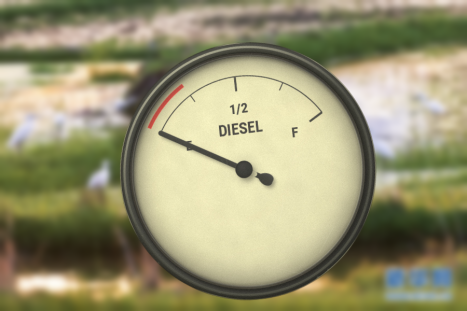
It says 0
